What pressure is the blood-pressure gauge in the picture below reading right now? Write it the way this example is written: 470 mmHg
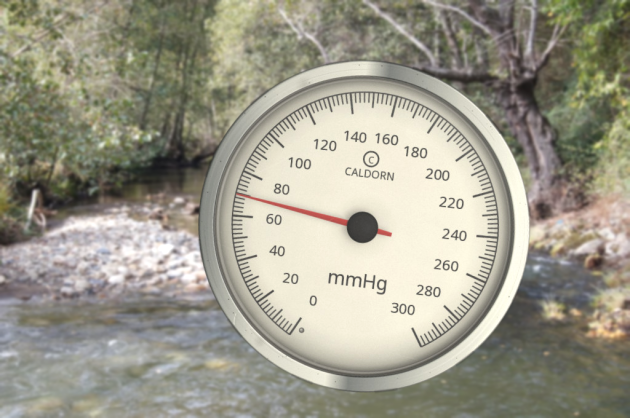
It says 70 mmHg
